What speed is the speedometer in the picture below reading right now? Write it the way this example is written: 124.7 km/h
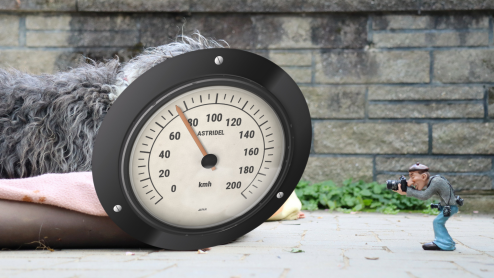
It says 75 km/h
